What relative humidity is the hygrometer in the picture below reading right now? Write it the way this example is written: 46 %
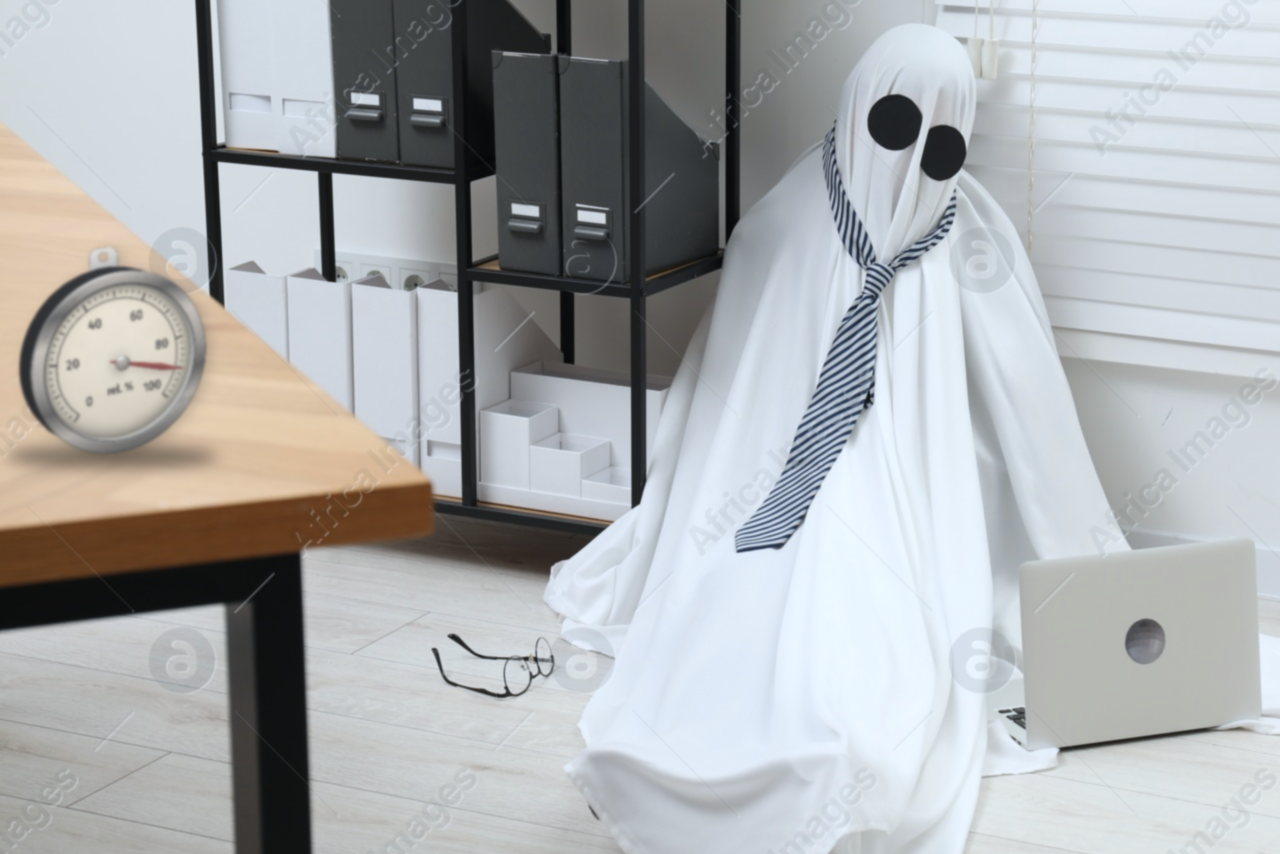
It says 90 %
